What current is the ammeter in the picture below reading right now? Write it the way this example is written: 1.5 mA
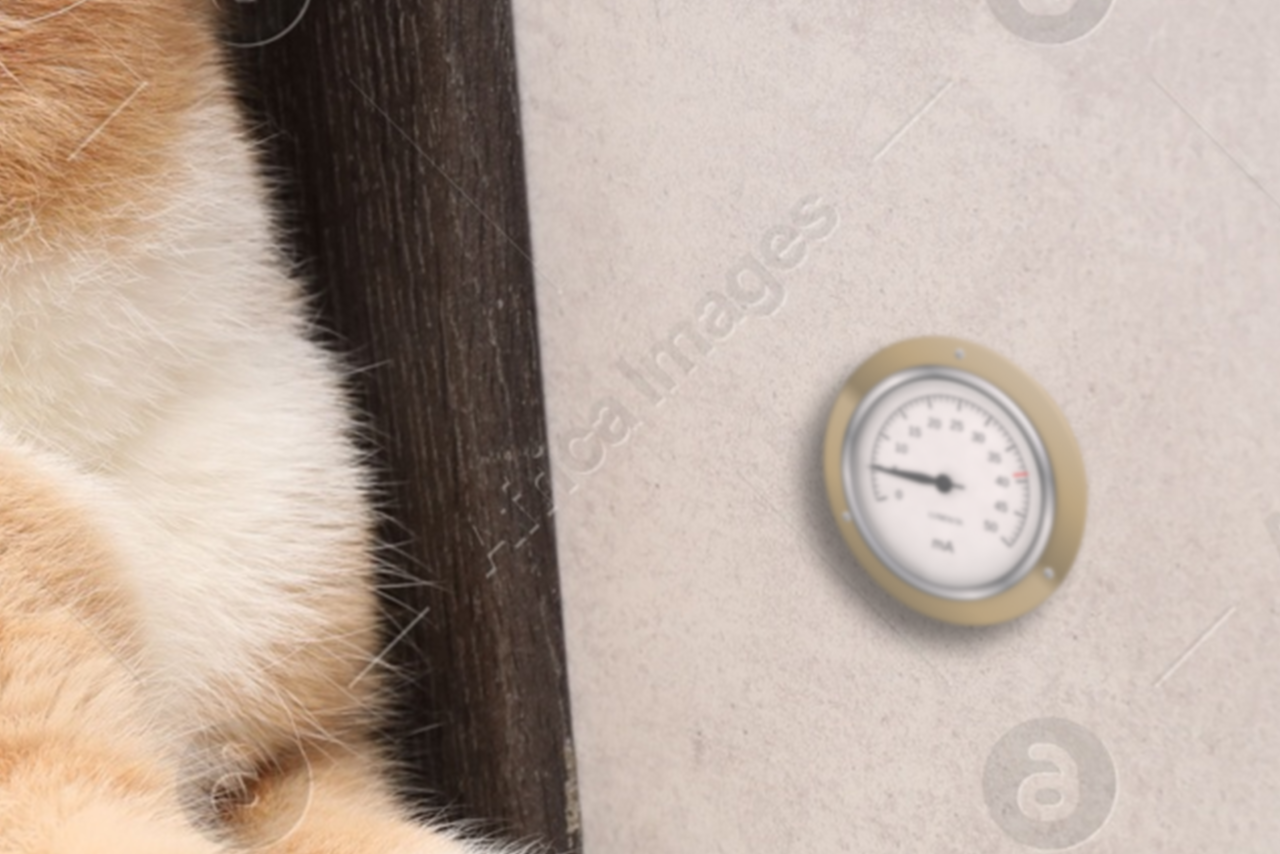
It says 5 mA
